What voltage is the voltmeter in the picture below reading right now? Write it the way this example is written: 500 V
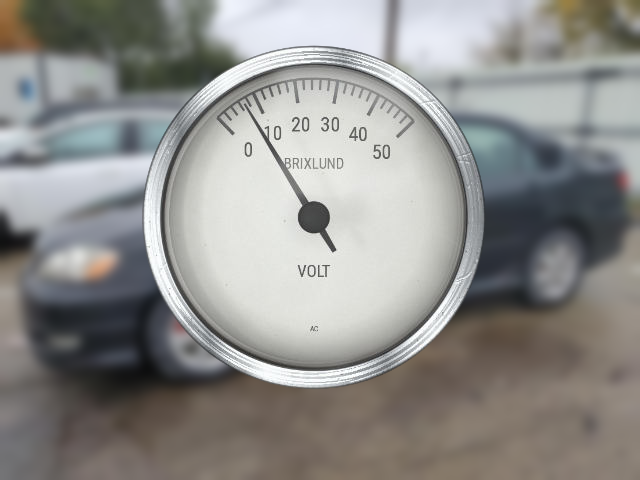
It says 7 V
